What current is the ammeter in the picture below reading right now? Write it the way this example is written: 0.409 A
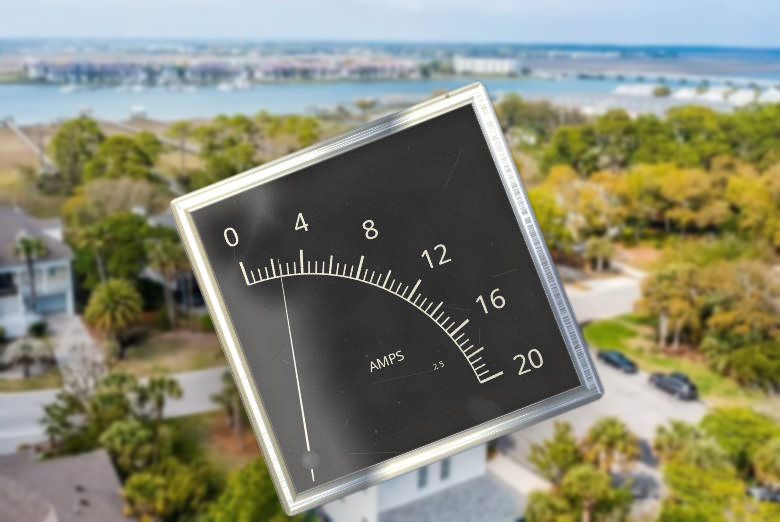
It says 2.5 A
